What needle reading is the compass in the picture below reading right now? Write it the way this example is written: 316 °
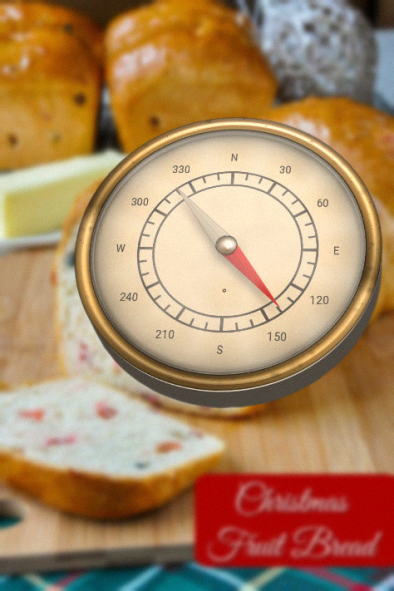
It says 140 °
